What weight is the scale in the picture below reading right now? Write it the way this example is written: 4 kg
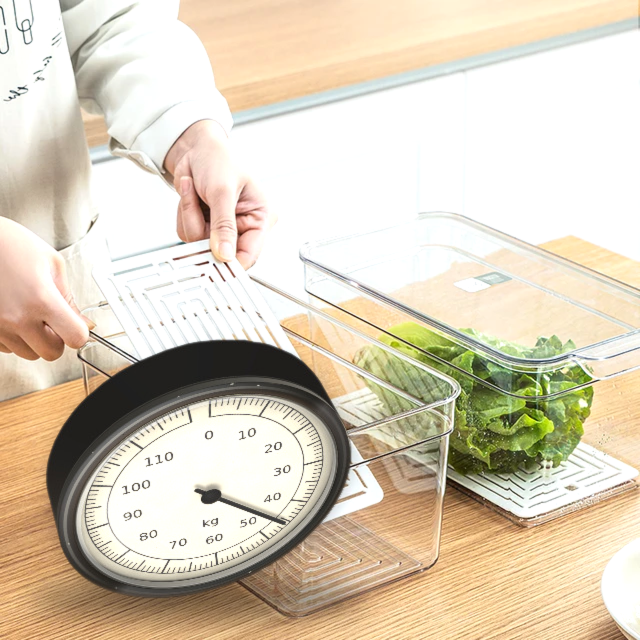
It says 45 kg
